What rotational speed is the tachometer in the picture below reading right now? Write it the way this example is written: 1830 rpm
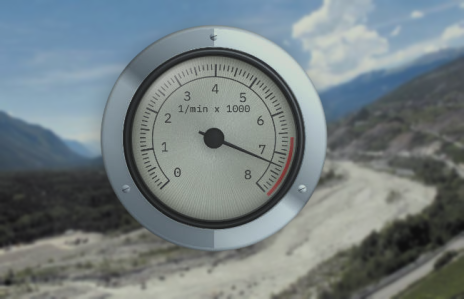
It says 7300 rpm
